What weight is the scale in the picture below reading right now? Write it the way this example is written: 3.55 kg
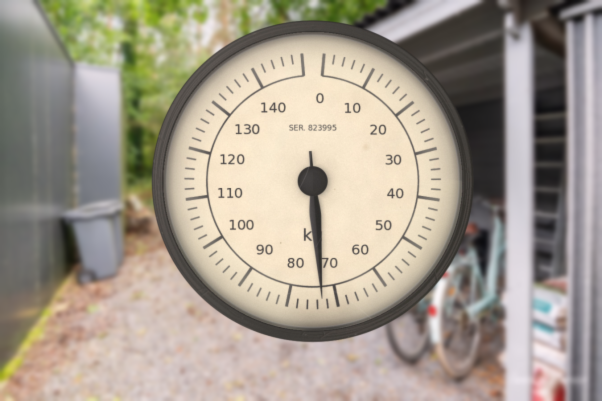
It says 73 kg
